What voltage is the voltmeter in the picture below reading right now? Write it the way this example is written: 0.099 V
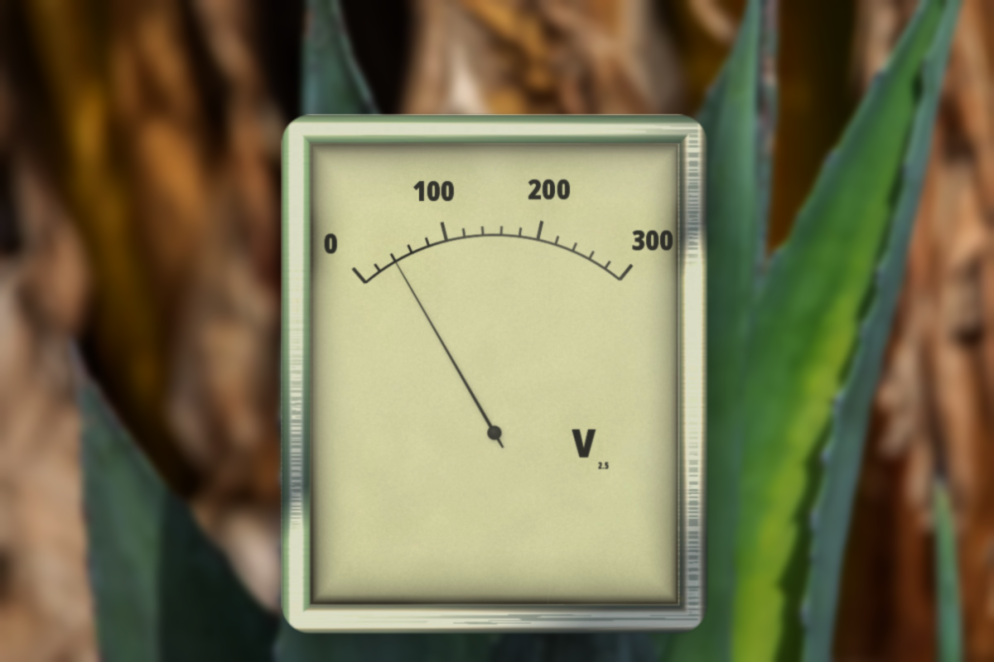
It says 40 V
